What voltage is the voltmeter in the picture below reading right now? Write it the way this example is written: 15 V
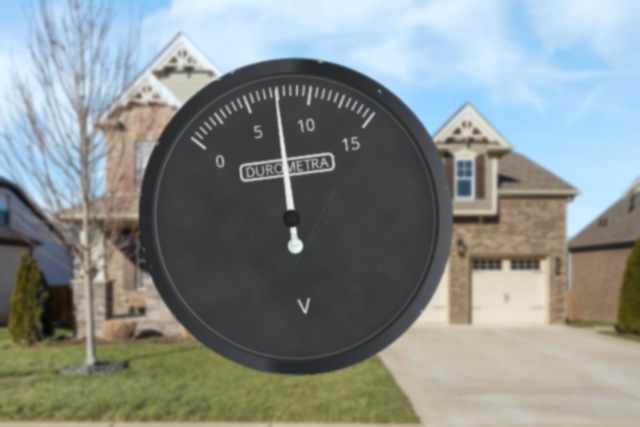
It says 7.5 V
